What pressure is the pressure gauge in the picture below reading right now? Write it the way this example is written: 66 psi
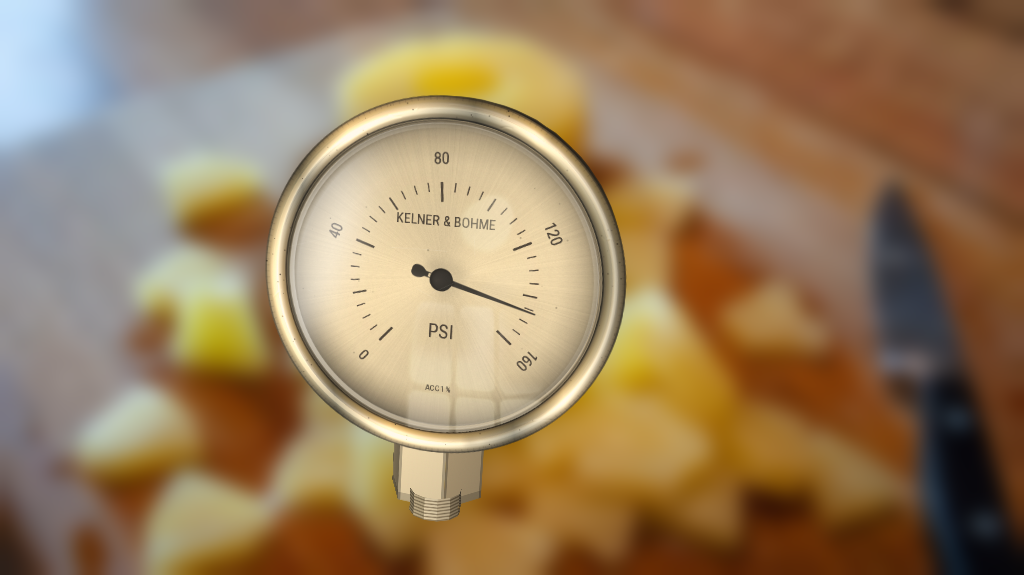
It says 145 psi
